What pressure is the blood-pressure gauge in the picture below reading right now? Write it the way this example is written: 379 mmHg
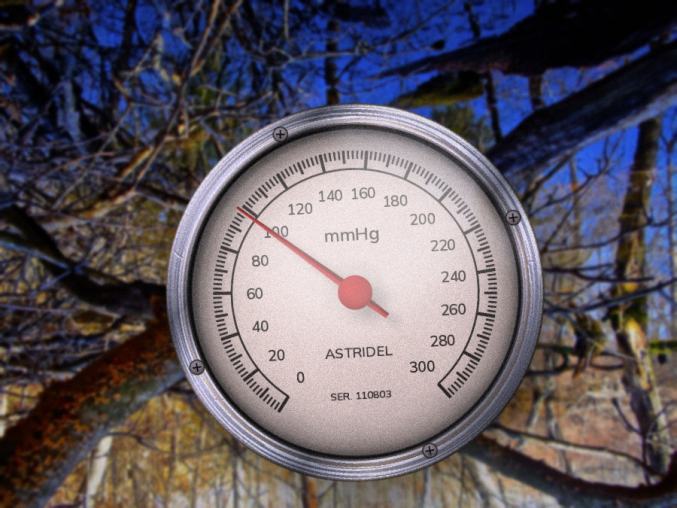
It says 98 mmHg
